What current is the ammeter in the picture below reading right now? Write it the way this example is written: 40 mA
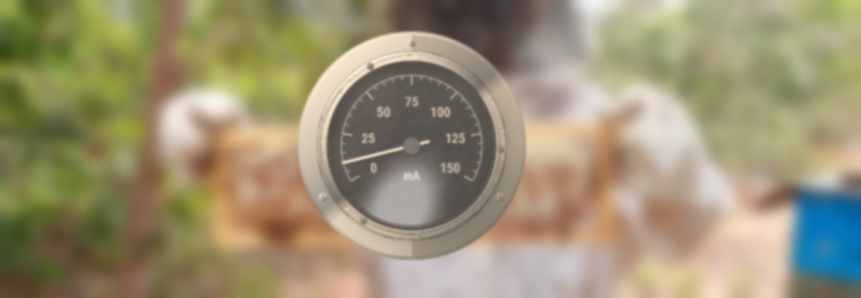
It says 10 mA
